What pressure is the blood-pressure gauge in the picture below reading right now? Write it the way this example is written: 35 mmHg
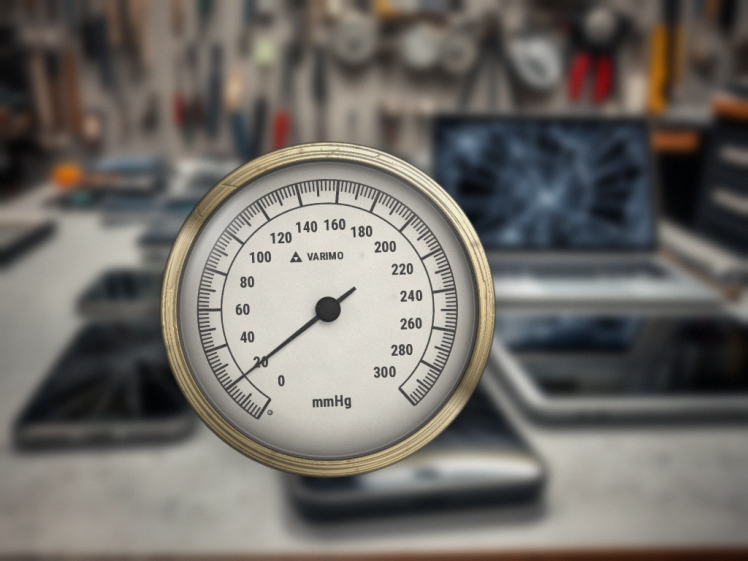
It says 20 mmHg
